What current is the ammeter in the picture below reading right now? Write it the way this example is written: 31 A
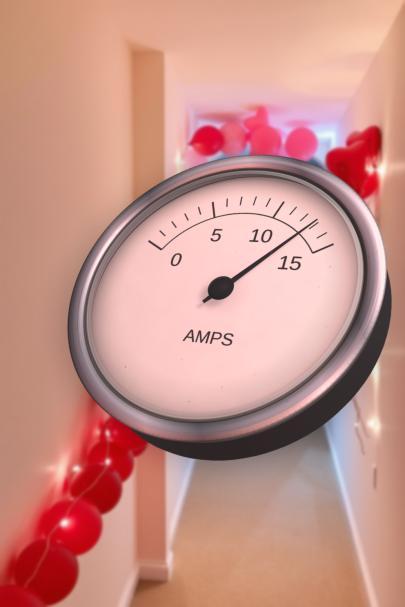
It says 13 A
